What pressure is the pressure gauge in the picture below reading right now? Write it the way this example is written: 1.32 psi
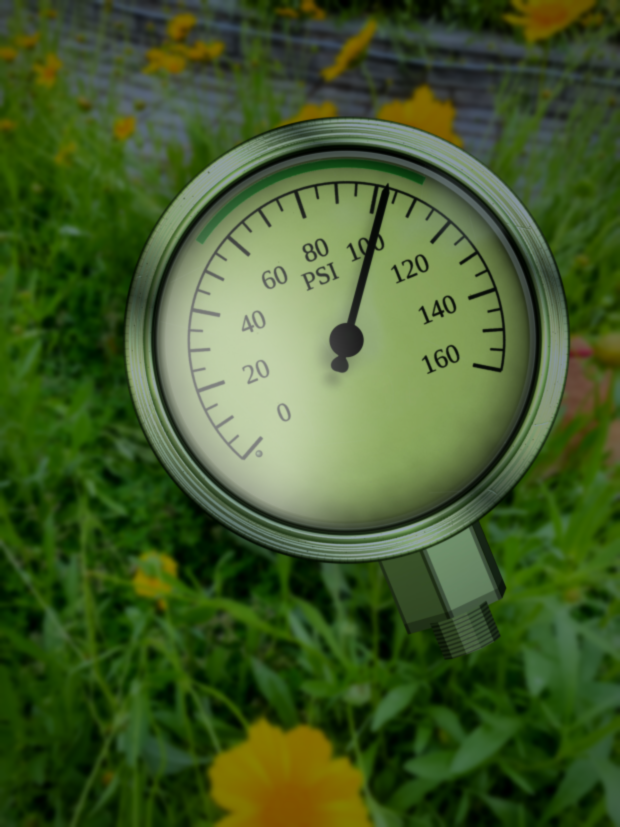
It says 102.5 psi
